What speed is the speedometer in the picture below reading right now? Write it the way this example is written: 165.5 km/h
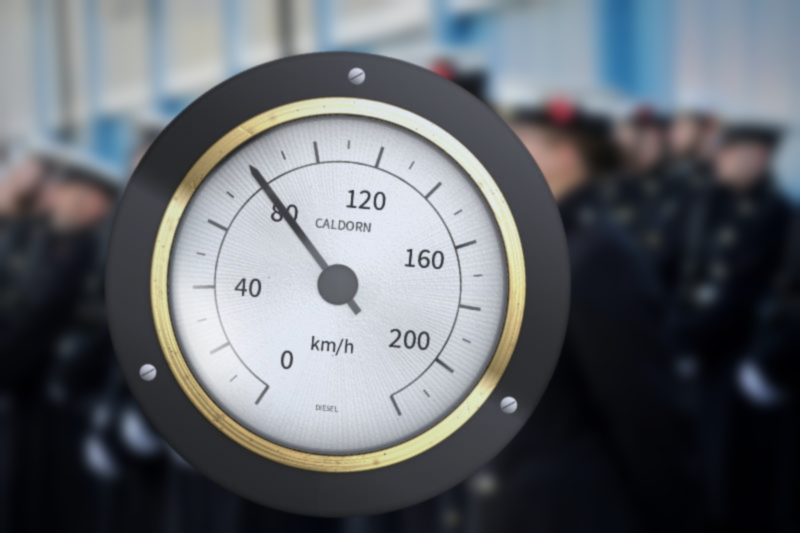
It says 80 km/h
